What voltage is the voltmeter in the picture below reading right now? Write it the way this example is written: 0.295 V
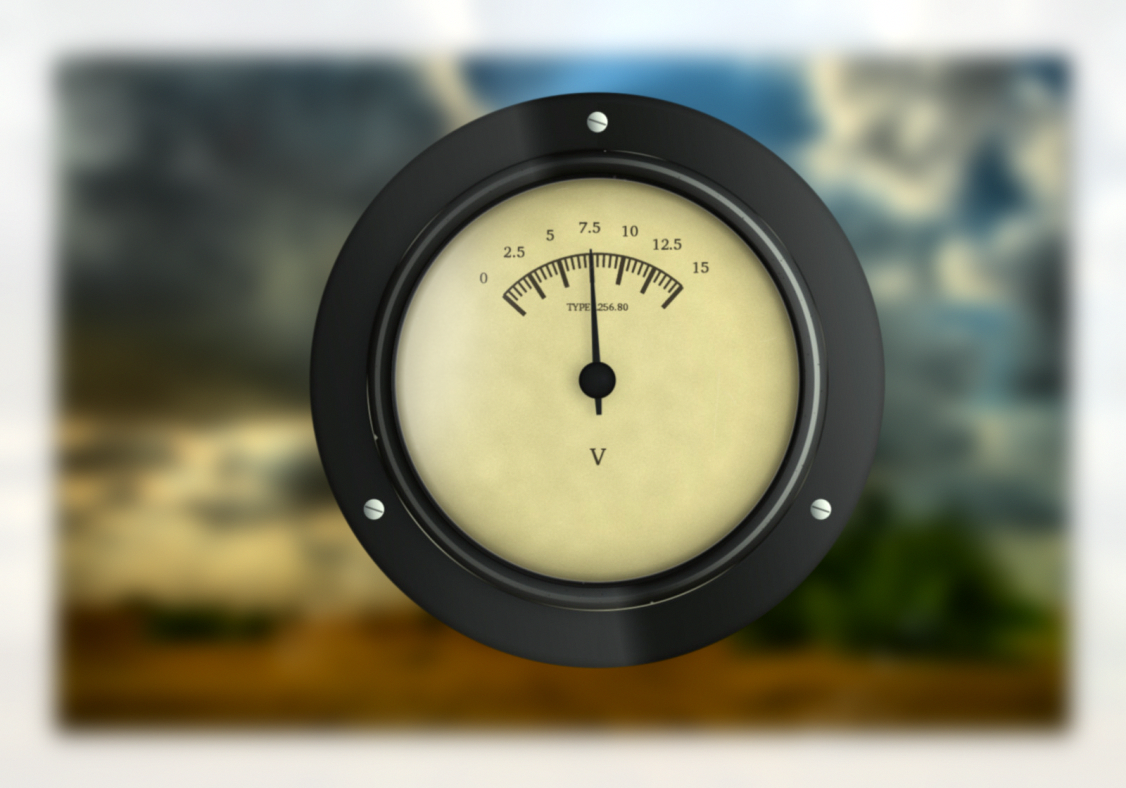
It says 7.5 V
